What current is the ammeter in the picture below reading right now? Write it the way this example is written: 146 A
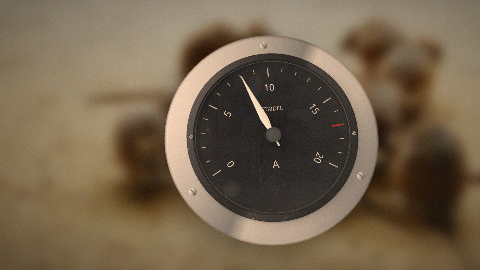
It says 8 A
